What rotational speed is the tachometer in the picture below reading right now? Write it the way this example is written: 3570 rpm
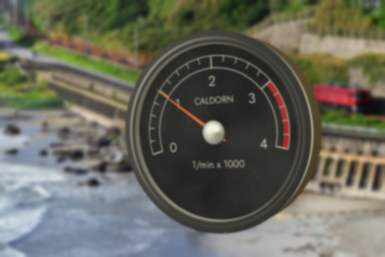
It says 1000 rpm
